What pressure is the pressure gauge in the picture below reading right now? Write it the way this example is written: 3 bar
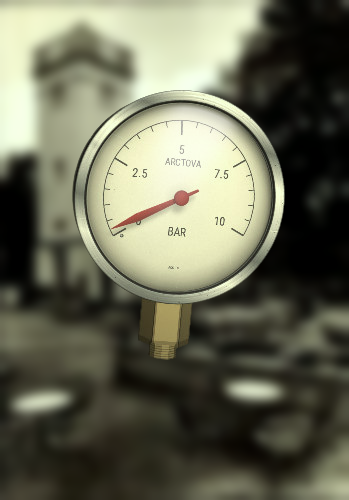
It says 0.25 bar
